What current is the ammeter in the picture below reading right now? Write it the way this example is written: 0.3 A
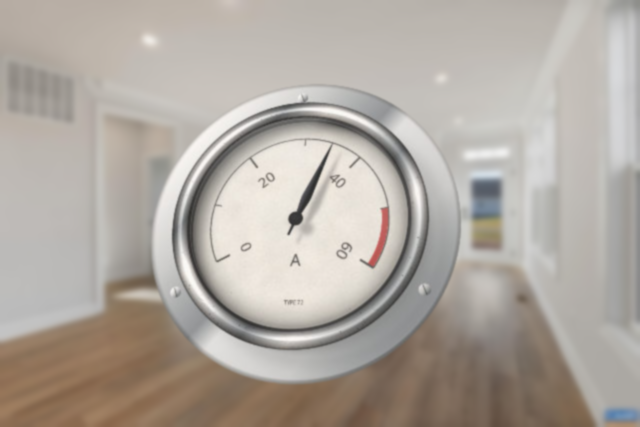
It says 35 A
